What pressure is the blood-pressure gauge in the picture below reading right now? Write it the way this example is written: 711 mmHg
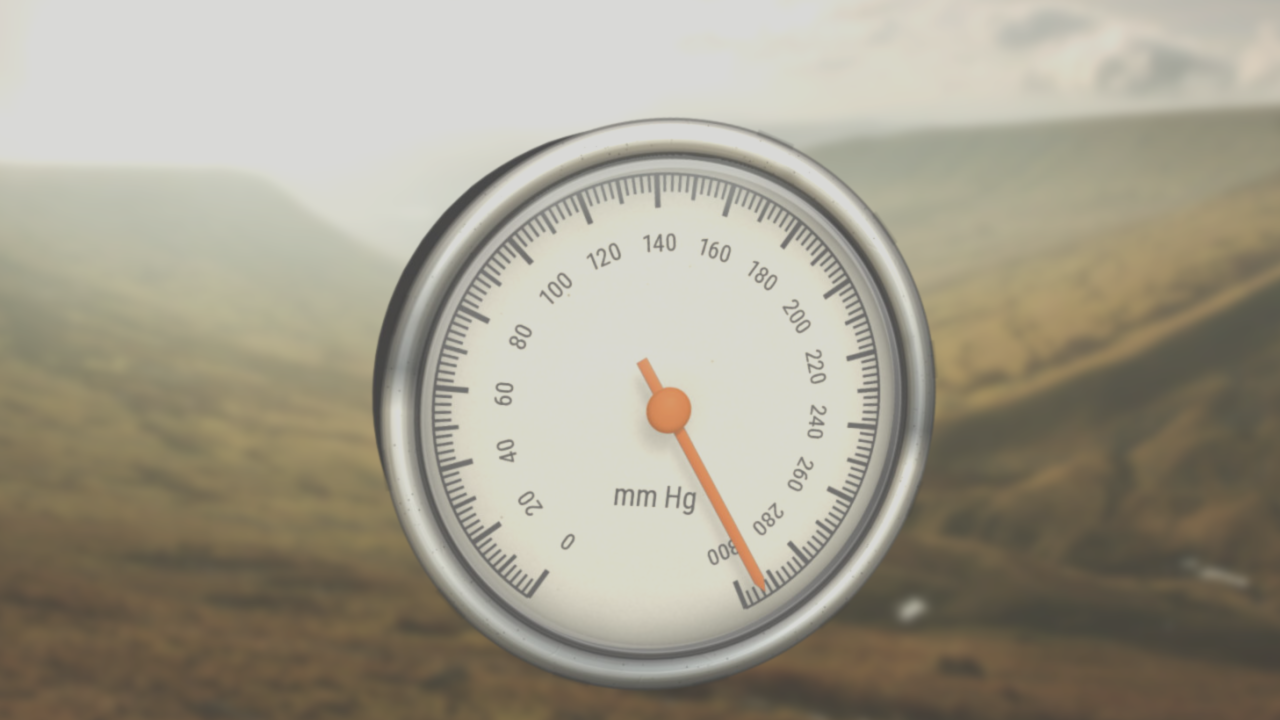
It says 294 mmHg
